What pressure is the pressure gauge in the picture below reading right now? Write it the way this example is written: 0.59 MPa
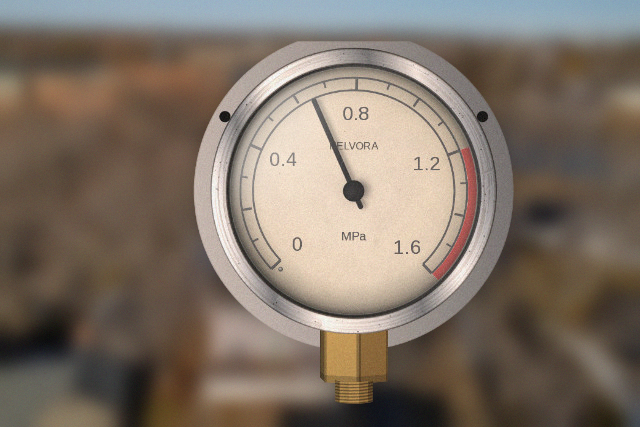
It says 0.65 MPa
